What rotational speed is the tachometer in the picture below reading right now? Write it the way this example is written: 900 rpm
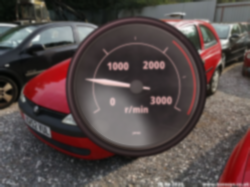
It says 500 rpm
